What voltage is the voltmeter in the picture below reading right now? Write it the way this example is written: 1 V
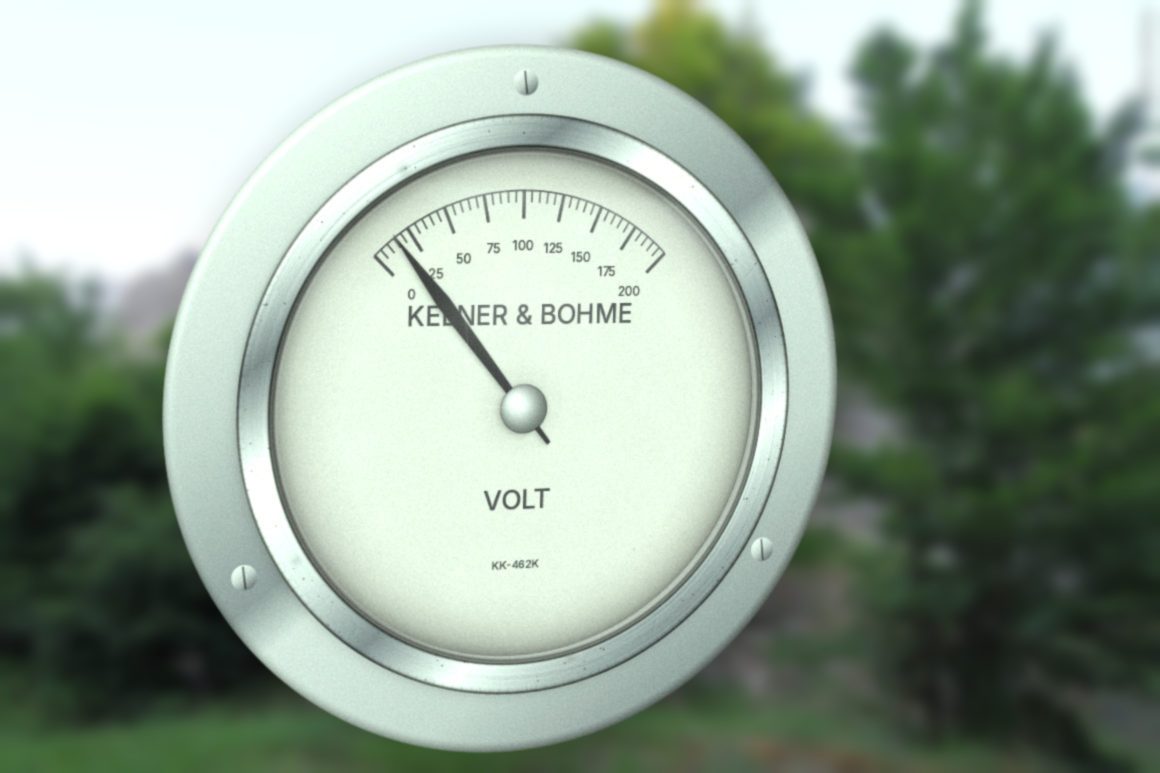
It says 15 V
